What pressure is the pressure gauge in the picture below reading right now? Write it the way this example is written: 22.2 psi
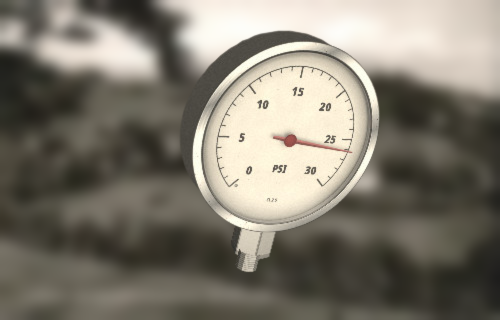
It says 26 psi
